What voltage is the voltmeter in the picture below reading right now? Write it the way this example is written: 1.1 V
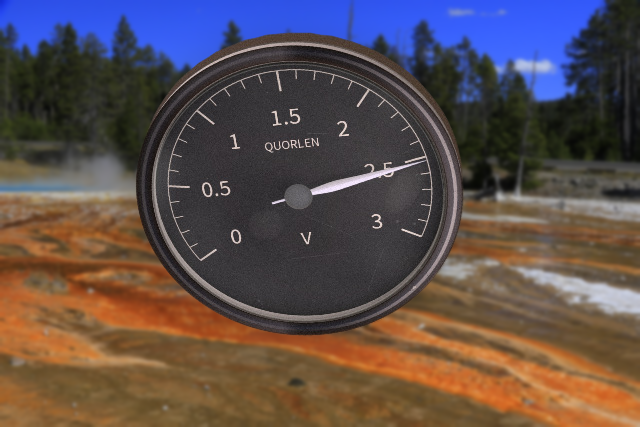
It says 2.5 V
